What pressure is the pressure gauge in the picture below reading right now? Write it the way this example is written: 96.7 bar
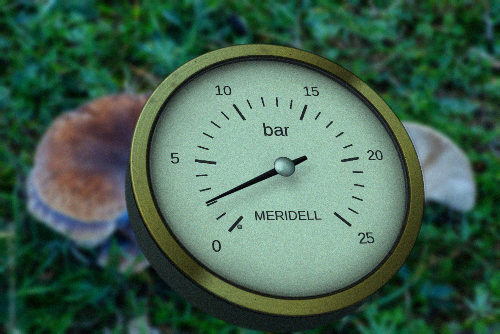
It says 2 bar
